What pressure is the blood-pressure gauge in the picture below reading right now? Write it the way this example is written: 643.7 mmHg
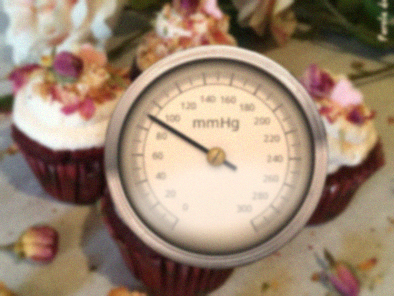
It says 90 mmHg
